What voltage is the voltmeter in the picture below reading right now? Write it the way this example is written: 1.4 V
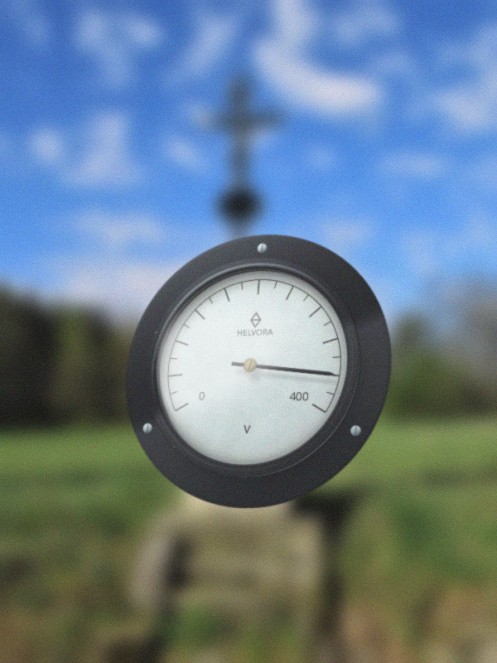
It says 360 V
